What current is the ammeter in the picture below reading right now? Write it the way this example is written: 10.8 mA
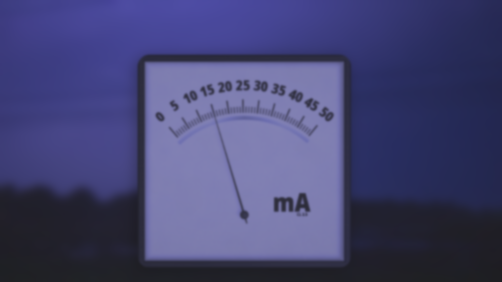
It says 15 mA
